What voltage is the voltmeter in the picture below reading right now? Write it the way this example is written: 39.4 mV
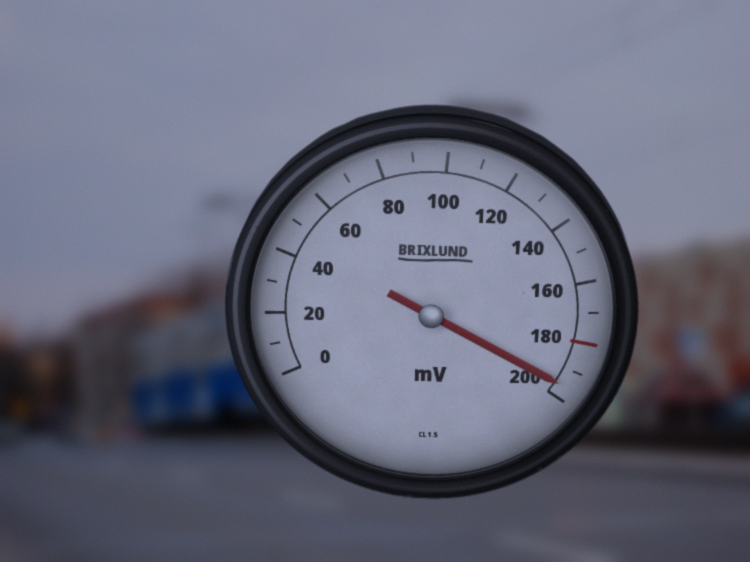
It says 195 mV
